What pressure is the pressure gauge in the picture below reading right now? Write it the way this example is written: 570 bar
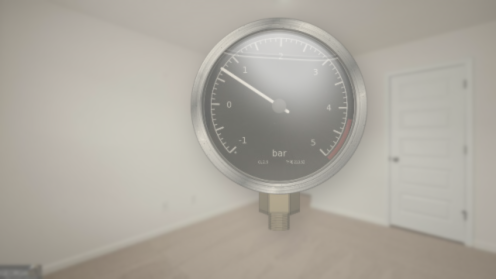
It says 0.7 bar
